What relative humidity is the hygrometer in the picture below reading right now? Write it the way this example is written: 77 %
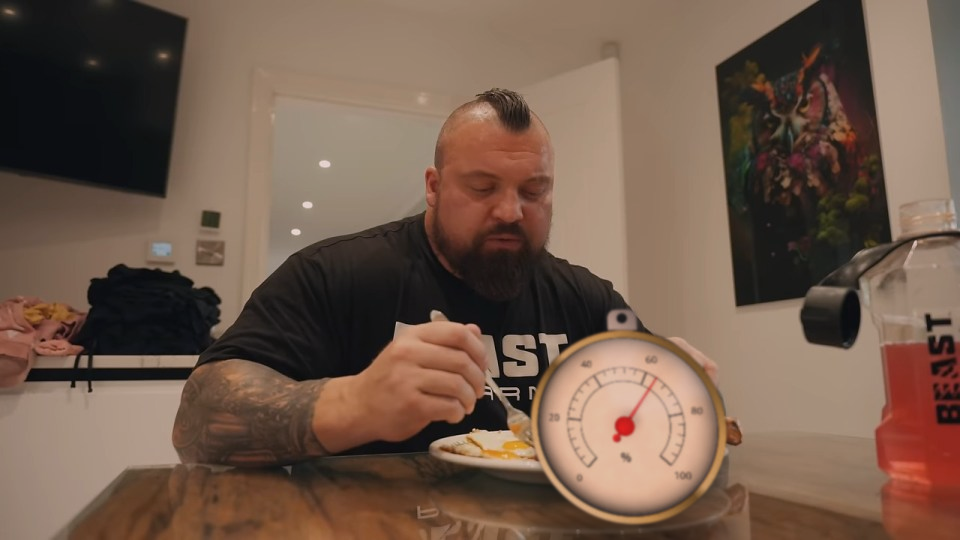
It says 64 %
